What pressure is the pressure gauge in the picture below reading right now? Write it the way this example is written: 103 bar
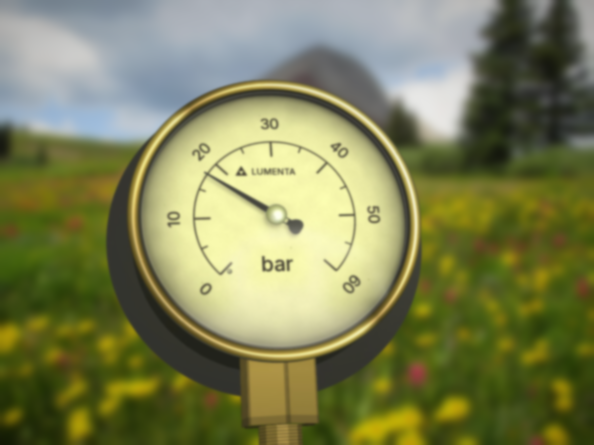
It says 17.5 bar
